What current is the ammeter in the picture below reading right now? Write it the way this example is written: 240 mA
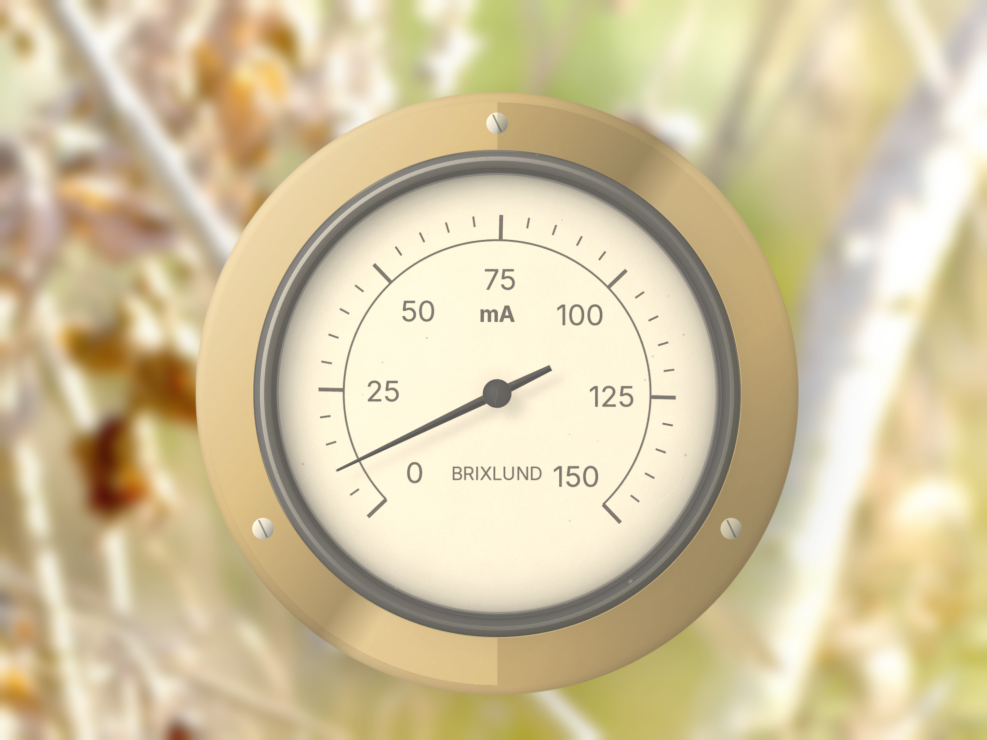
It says 10 mA
